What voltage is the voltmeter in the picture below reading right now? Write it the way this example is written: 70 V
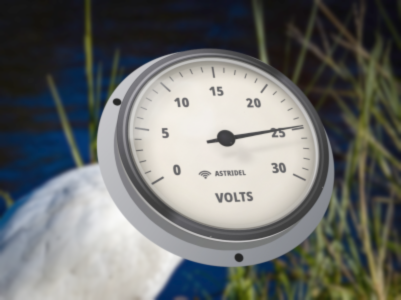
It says 25 V
